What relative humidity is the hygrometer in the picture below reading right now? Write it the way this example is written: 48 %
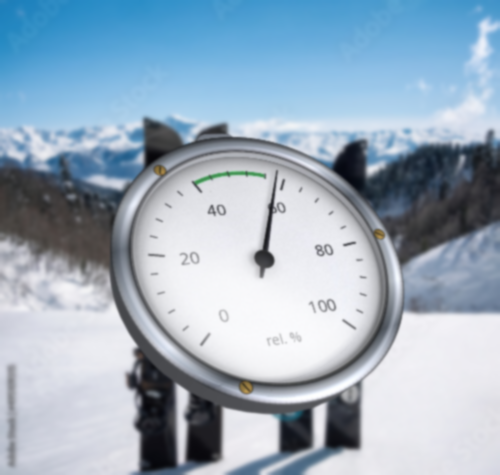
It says 58 %
